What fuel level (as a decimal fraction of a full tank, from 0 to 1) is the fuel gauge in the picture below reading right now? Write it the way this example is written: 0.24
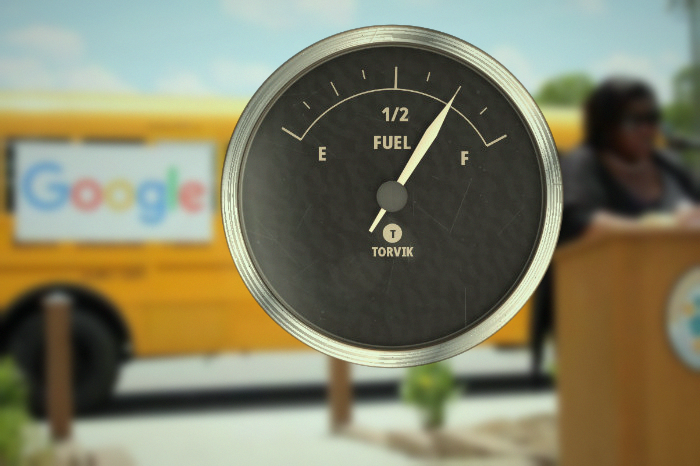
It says 0.75
